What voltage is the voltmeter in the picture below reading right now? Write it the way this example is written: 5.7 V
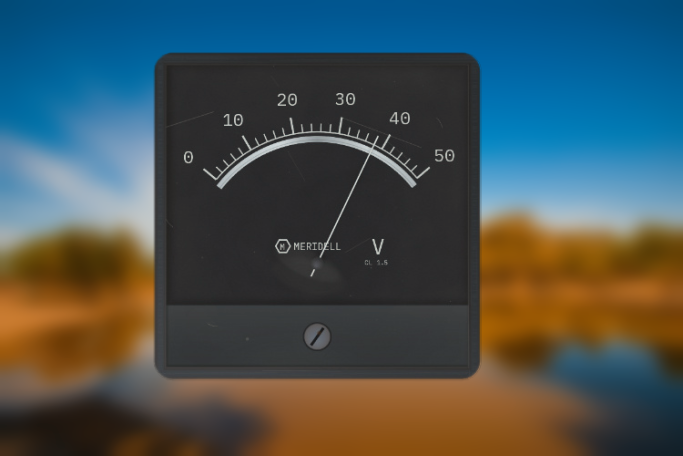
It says 38 V
